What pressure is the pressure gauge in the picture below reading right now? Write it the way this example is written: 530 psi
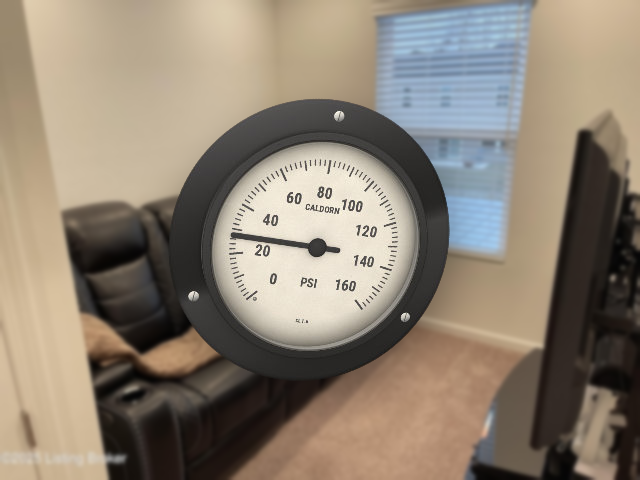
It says 28 psi
